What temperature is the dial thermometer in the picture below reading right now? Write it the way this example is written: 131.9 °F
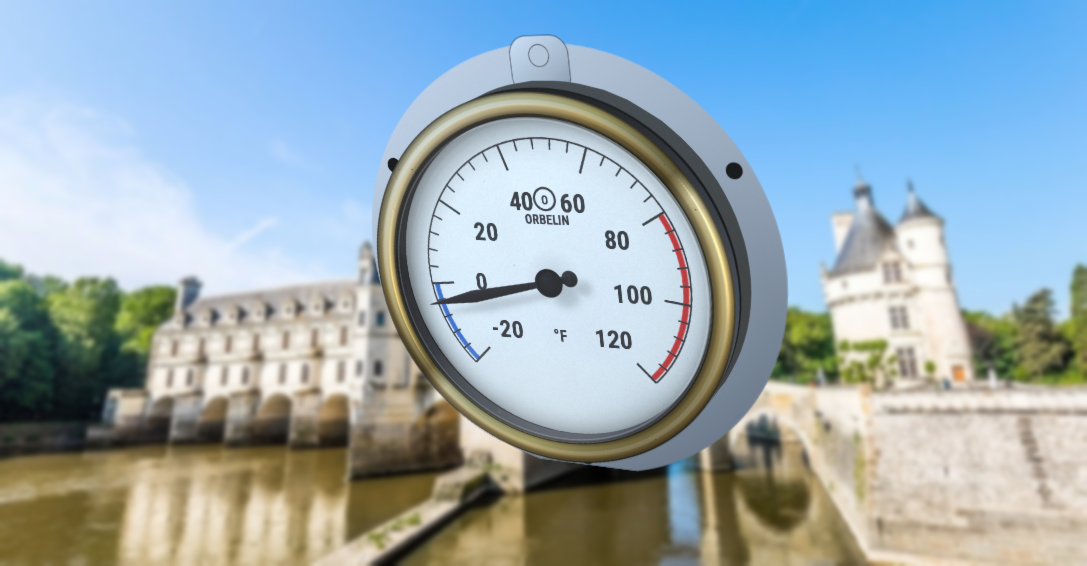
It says -4 °F
